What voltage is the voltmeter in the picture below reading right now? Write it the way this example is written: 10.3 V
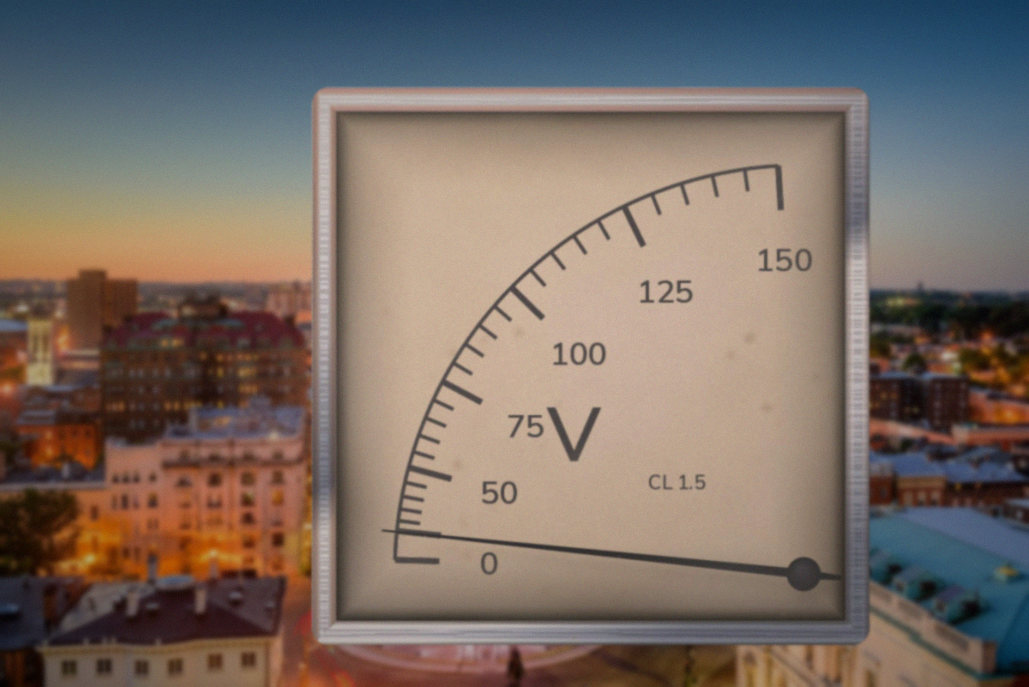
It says 25 V
